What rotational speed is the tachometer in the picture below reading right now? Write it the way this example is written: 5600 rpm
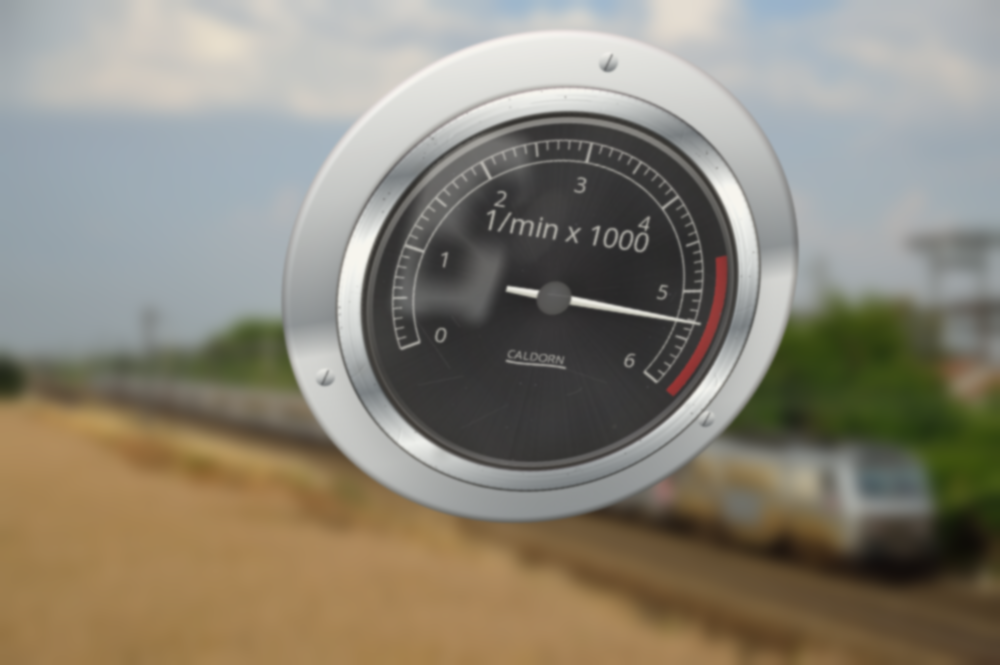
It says 5300 rpm
